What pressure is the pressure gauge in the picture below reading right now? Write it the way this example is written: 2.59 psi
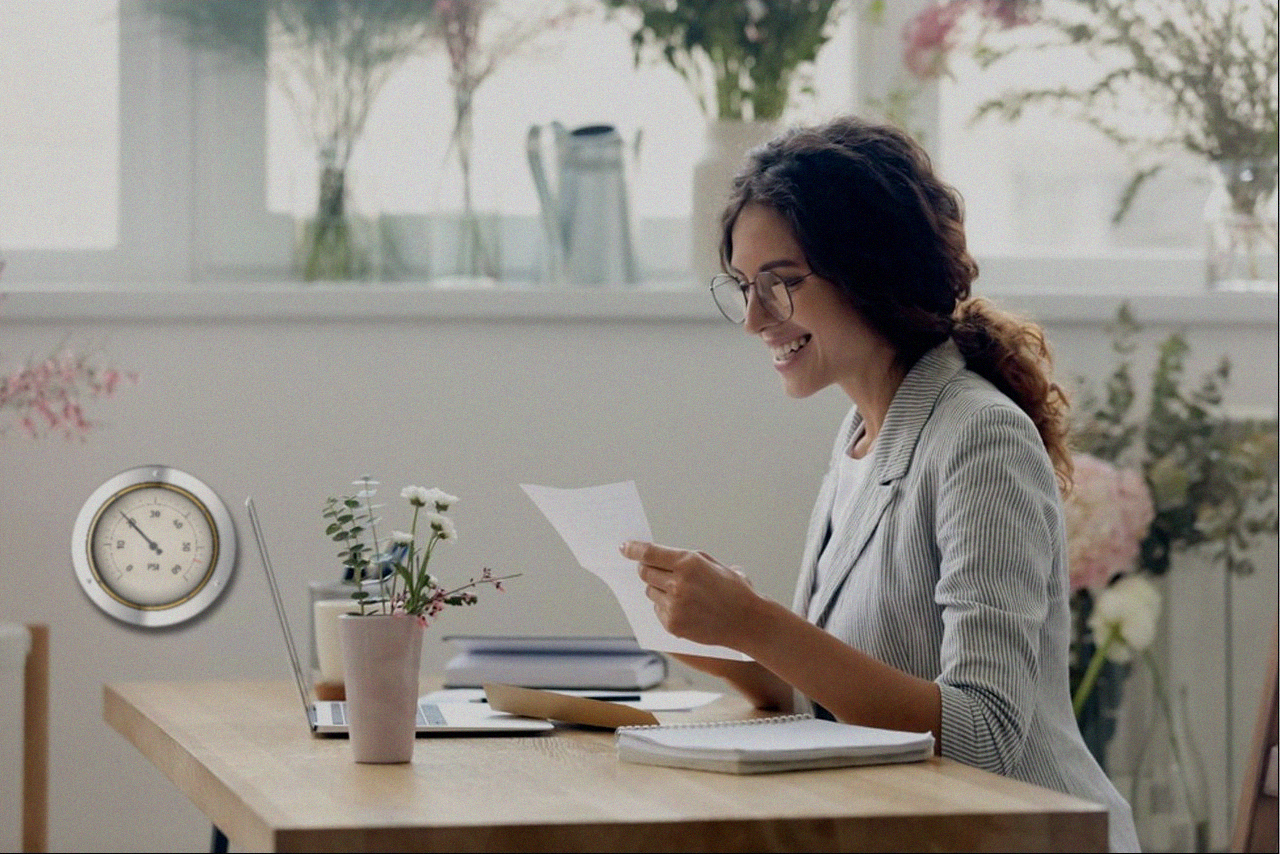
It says 20 psi
